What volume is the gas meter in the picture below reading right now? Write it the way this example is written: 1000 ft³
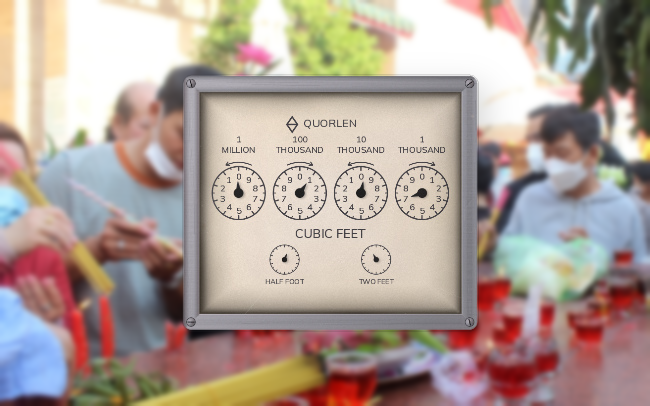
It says 9700 ft³
